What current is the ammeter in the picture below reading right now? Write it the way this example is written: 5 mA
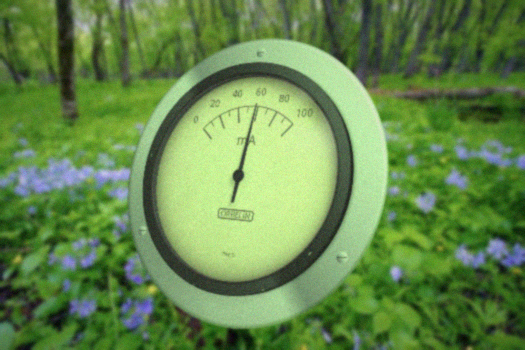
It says 60 mA
